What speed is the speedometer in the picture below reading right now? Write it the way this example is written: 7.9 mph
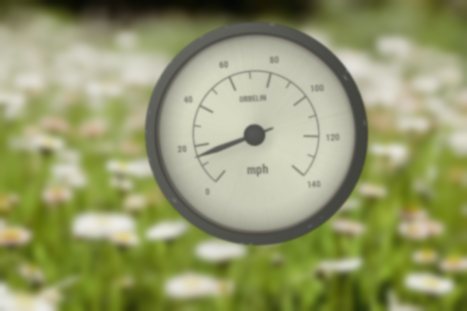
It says 15 mph
